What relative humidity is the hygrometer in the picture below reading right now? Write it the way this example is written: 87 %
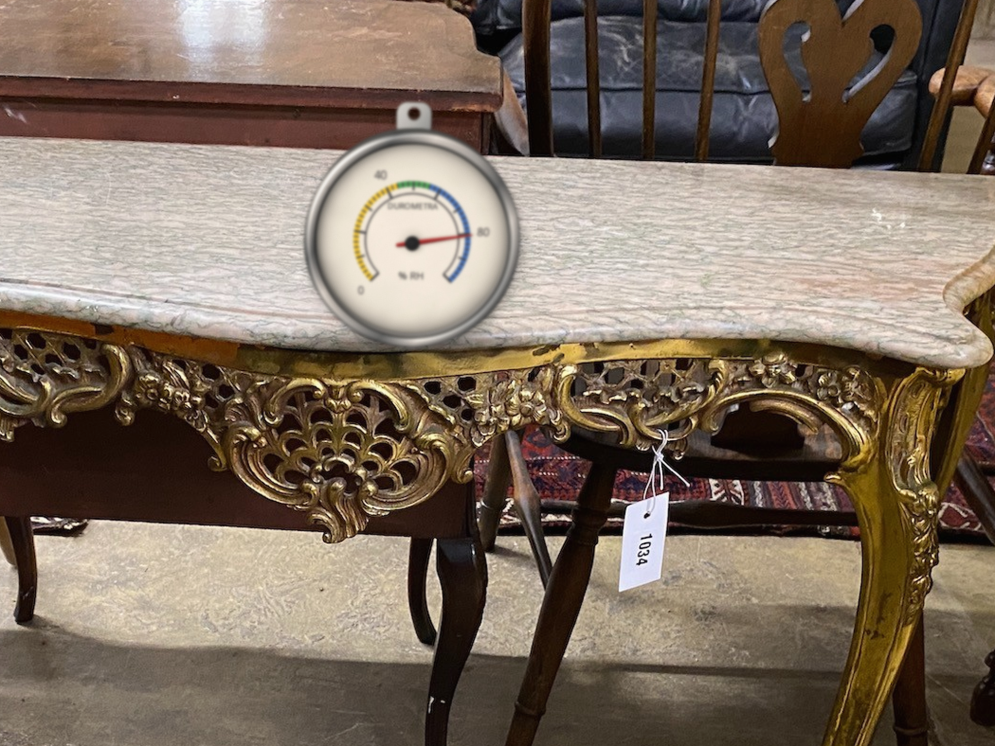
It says 80 %
